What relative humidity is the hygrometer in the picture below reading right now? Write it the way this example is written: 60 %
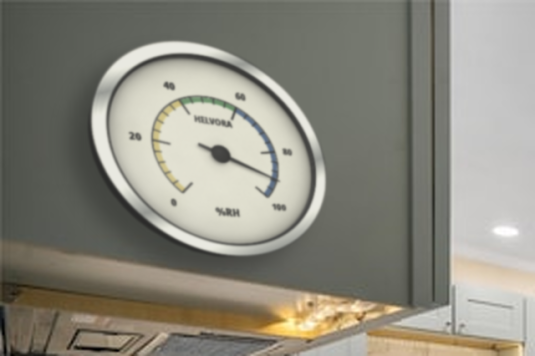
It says 92 %
